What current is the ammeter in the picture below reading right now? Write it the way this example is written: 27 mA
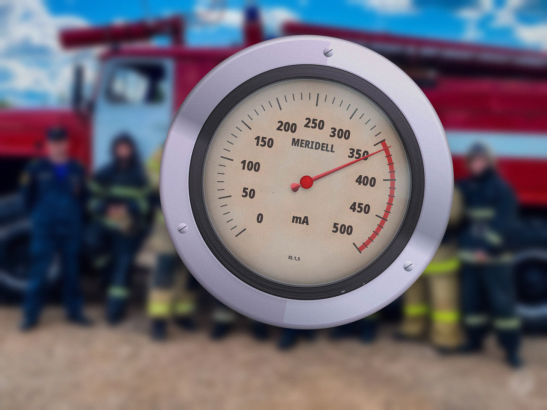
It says 360 mA
